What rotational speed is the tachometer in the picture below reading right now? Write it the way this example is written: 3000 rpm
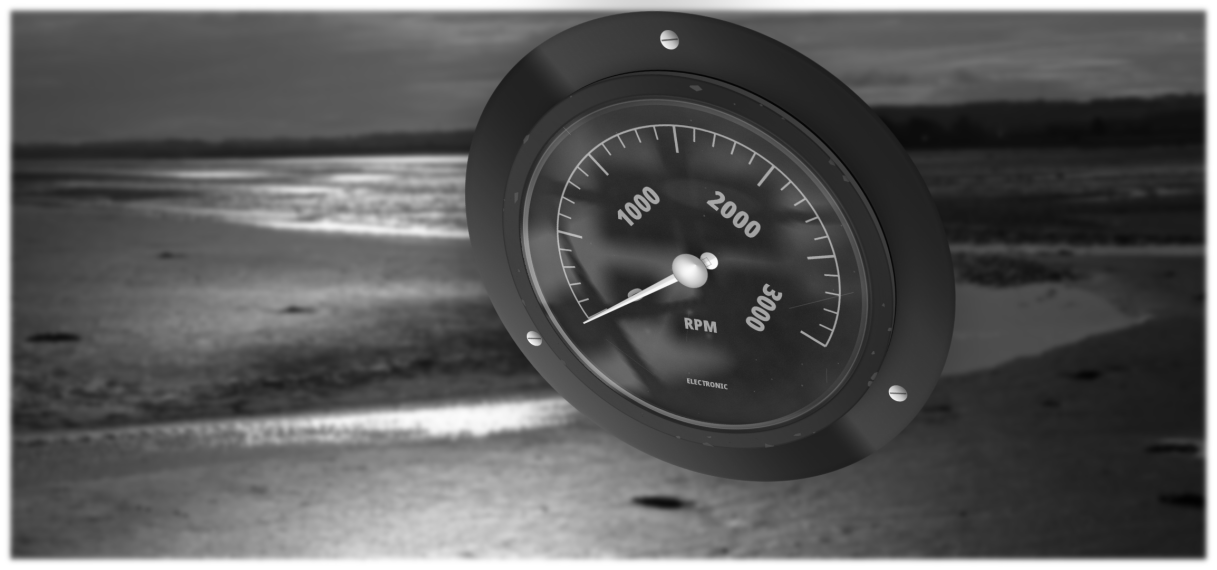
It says 0 rpm
